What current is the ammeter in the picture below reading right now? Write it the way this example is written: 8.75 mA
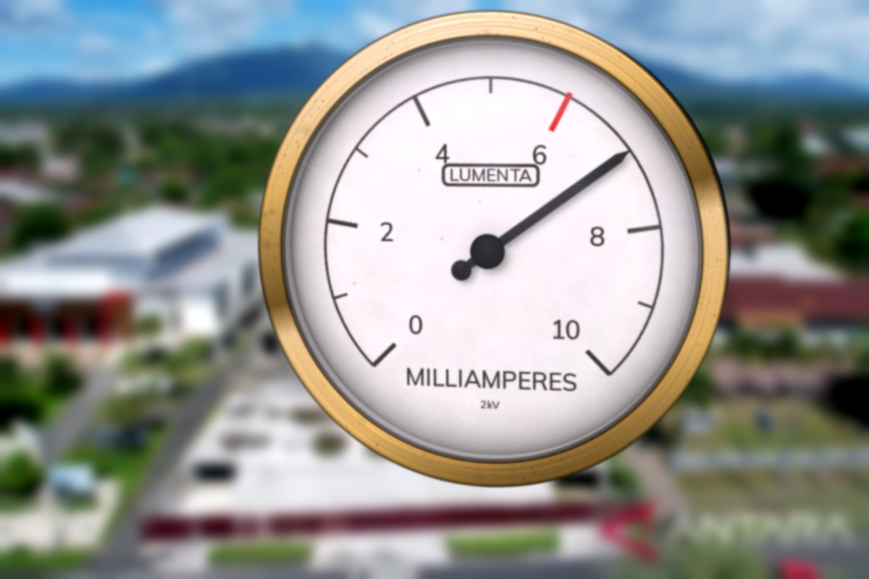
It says 7 mA
